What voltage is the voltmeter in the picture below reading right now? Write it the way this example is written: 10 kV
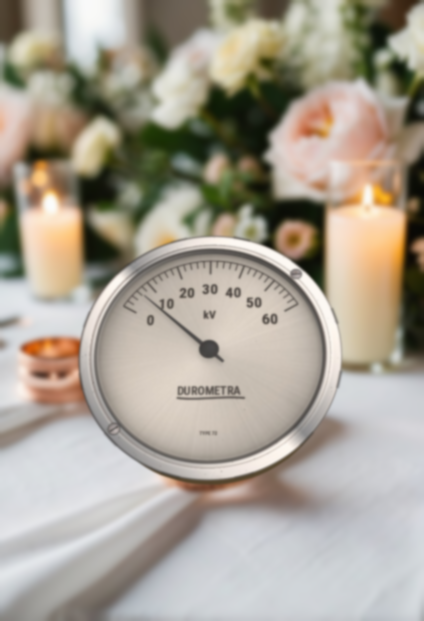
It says 6 kV
